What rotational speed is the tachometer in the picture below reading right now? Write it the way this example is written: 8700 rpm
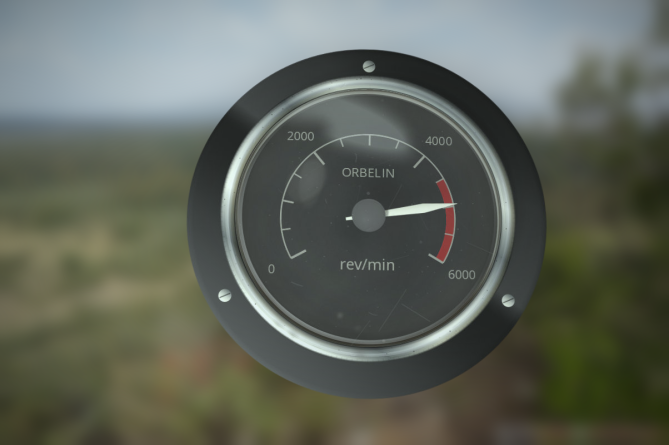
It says 5000 rpm
